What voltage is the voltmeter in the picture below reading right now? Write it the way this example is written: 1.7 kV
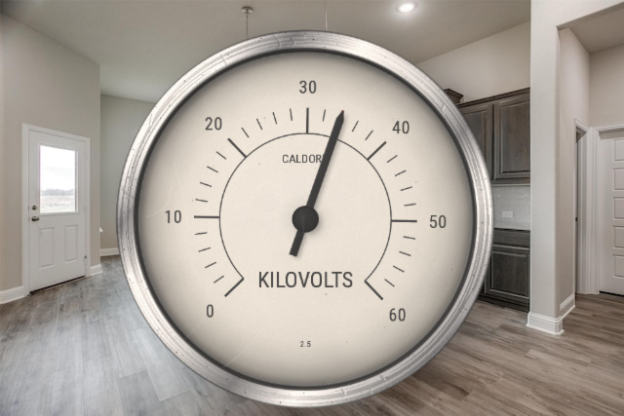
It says 34 kV
